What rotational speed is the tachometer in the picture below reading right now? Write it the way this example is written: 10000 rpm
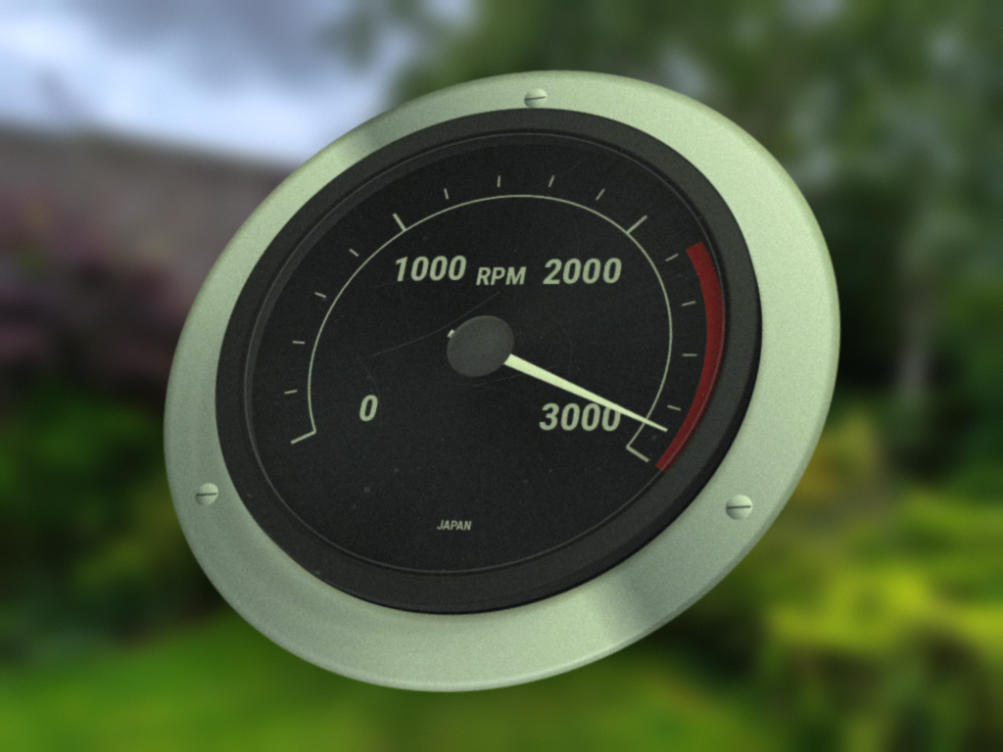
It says 2900 rpm
